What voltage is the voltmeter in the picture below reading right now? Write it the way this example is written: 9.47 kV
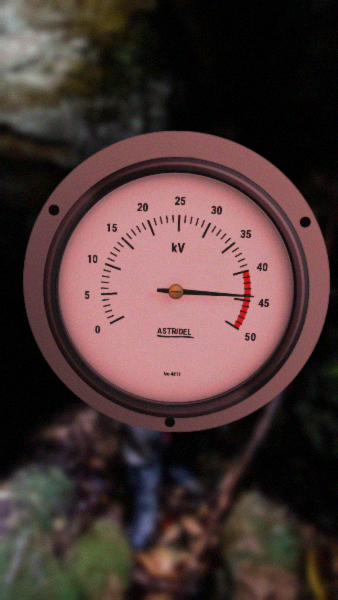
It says 44 kV
